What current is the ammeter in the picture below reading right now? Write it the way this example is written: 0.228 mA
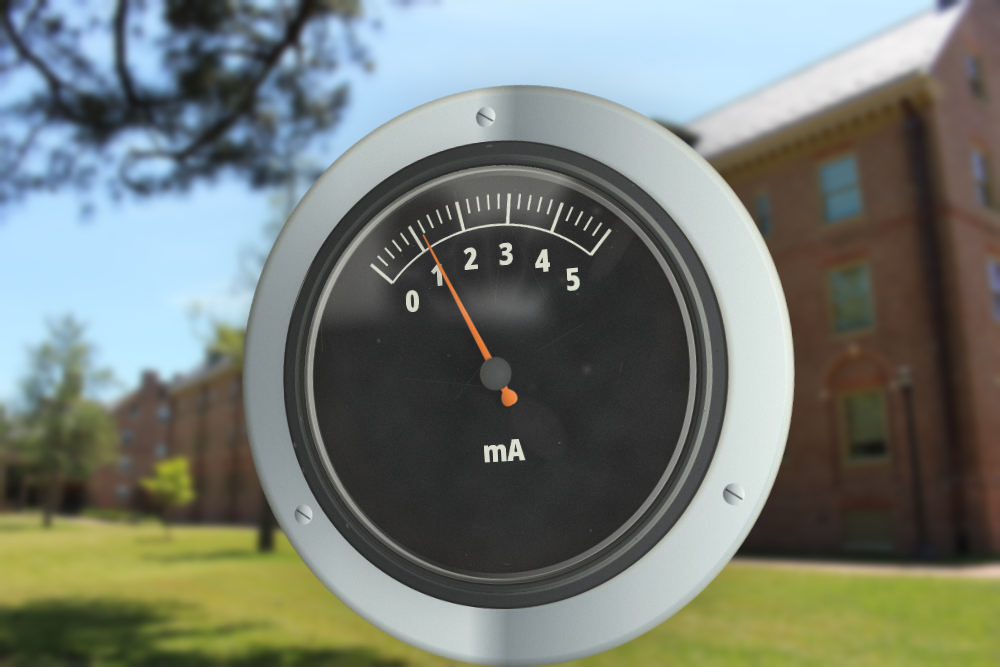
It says 1.2 mA
